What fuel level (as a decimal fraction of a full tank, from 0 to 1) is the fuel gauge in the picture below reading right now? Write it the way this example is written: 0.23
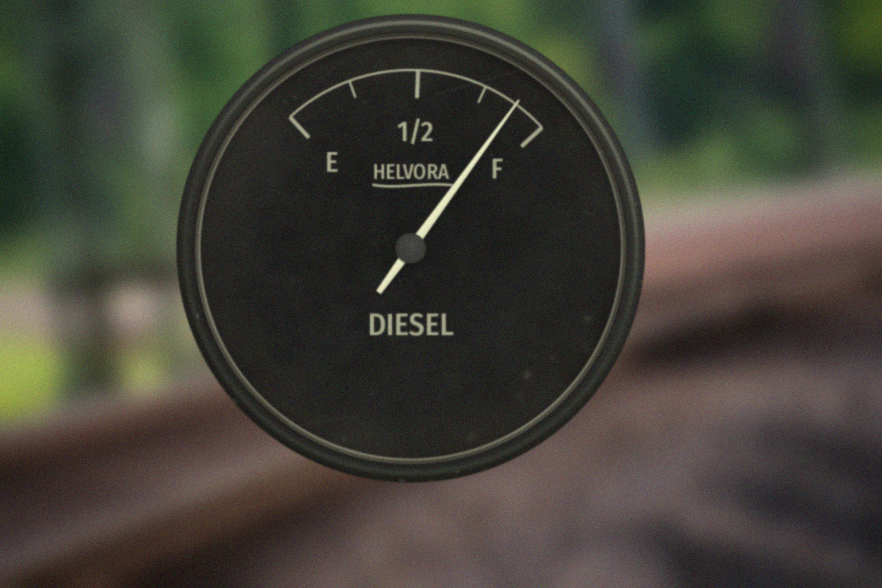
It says 0.875
